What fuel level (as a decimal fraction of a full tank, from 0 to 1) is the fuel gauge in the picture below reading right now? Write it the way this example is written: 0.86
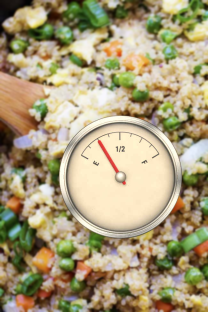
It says 0.25
